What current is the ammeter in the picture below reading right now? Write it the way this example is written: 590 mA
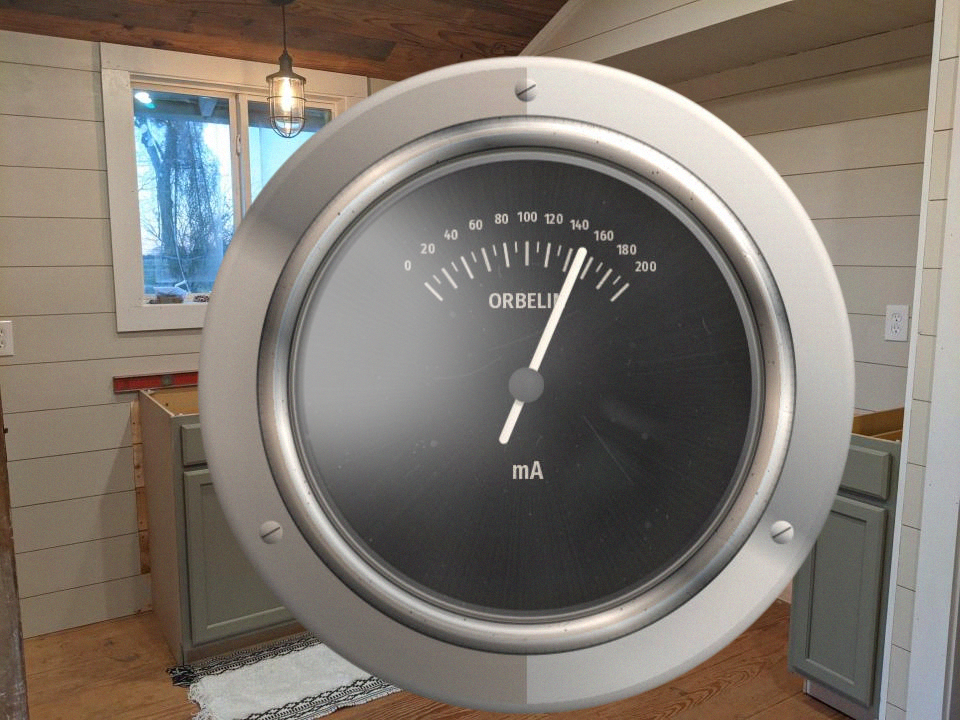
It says 150 mA
